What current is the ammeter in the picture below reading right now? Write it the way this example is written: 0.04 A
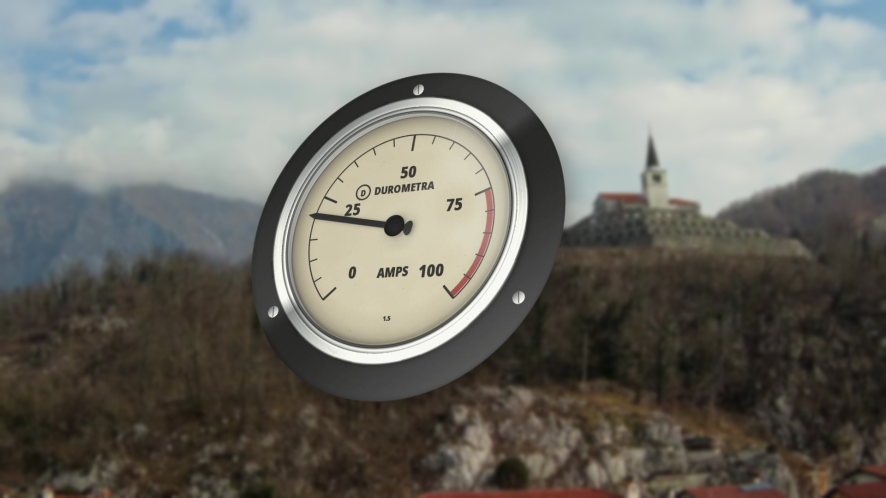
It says 20 A
